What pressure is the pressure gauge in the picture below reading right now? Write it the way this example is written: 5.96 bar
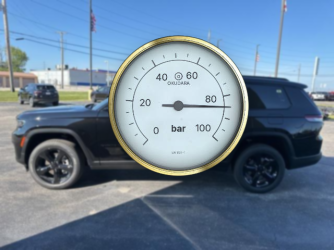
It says 85 bar
